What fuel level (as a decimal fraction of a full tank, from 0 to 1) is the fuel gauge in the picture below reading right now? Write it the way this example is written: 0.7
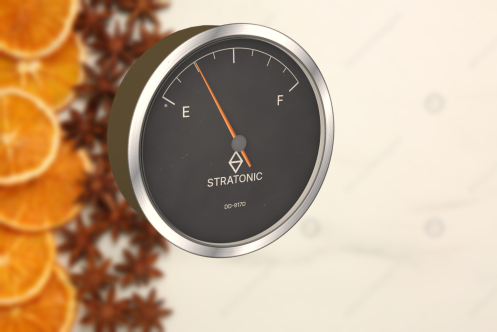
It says 0.25
